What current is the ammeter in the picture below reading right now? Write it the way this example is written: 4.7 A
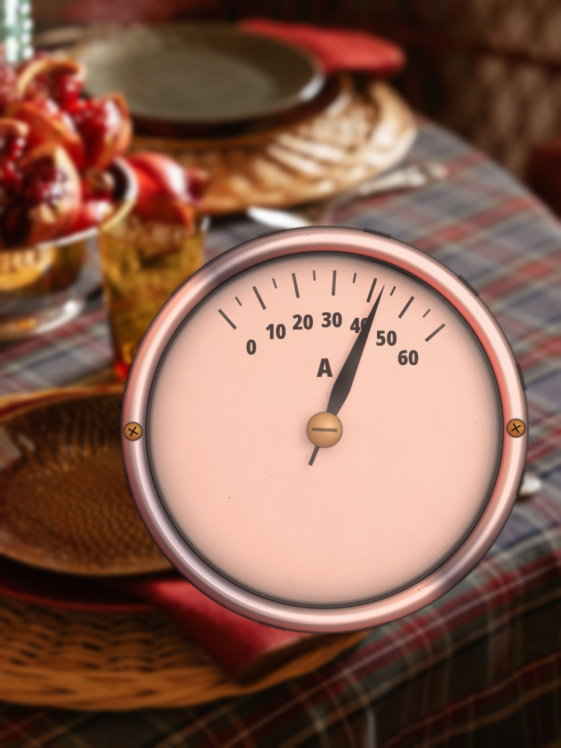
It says 42.5 A
